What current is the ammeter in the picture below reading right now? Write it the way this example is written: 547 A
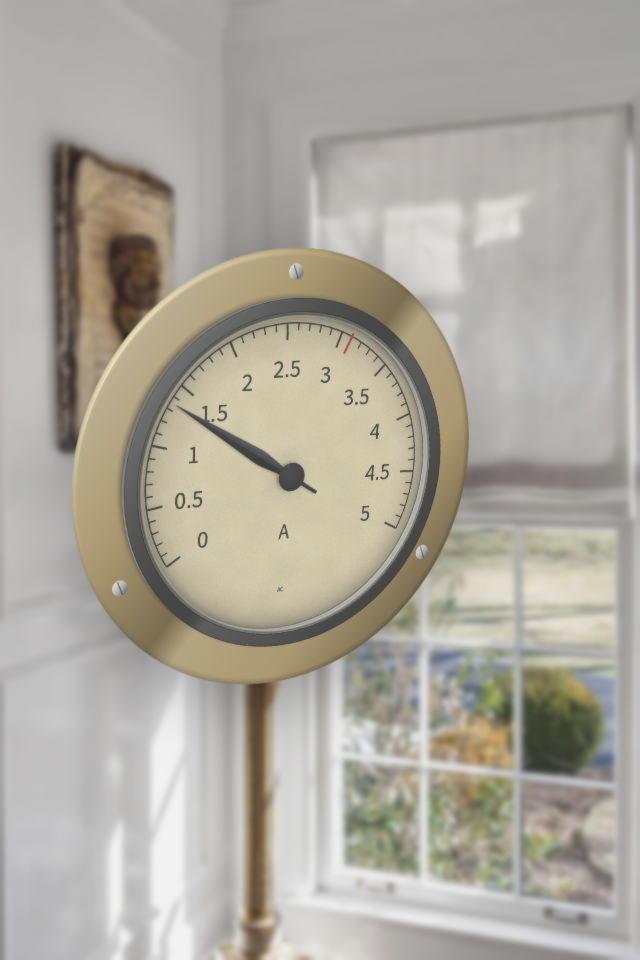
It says 1.35 A
